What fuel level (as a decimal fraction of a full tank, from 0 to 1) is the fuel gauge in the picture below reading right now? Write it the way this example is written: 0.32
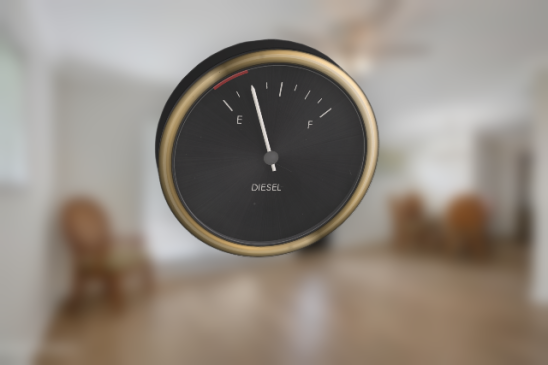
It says 0.25
